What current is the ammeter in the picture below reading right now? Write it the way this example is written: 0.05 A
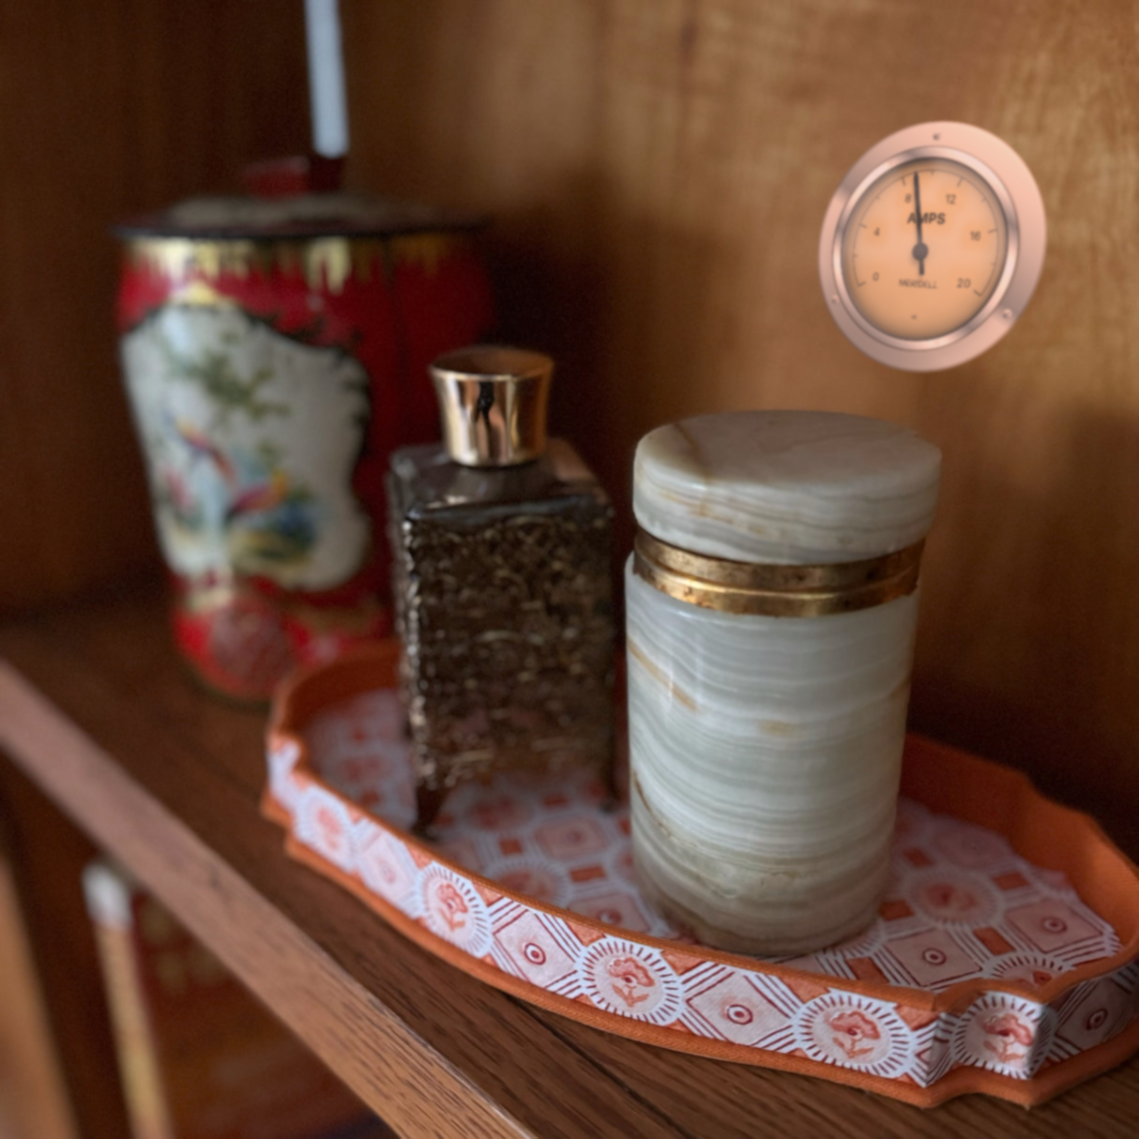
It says 9 A
